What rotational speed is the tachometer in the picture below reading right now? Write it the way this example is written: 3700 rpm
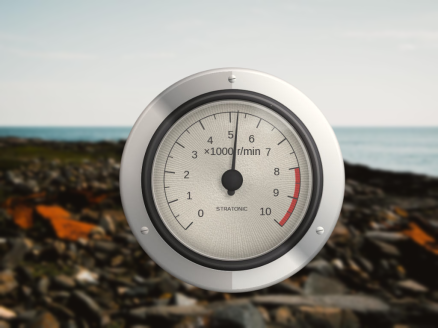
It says 5250 rpm
